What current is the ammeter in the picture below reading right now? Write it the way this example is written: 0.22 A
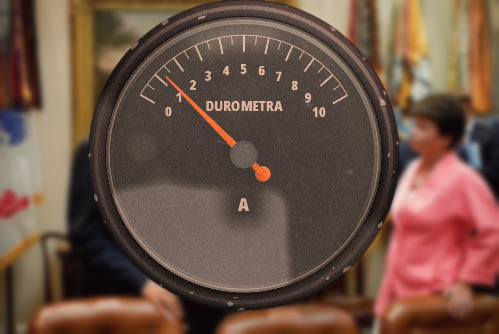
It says 1.25 A
